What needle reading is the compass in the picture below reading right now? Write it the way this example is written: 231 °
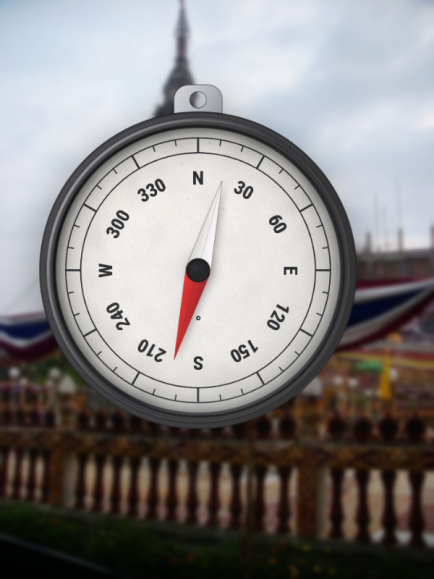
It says 195 °
